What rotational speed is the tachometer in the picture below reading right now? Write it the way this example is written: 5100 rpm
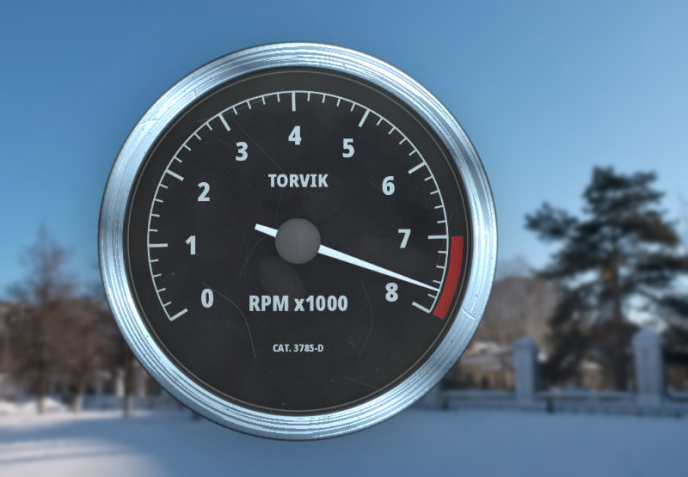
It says 7700 rpm
